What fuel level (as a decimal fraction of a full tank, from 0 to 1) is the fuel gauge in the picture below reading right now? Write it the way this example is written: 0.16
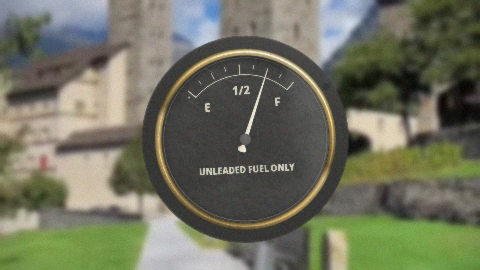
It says 0.75
